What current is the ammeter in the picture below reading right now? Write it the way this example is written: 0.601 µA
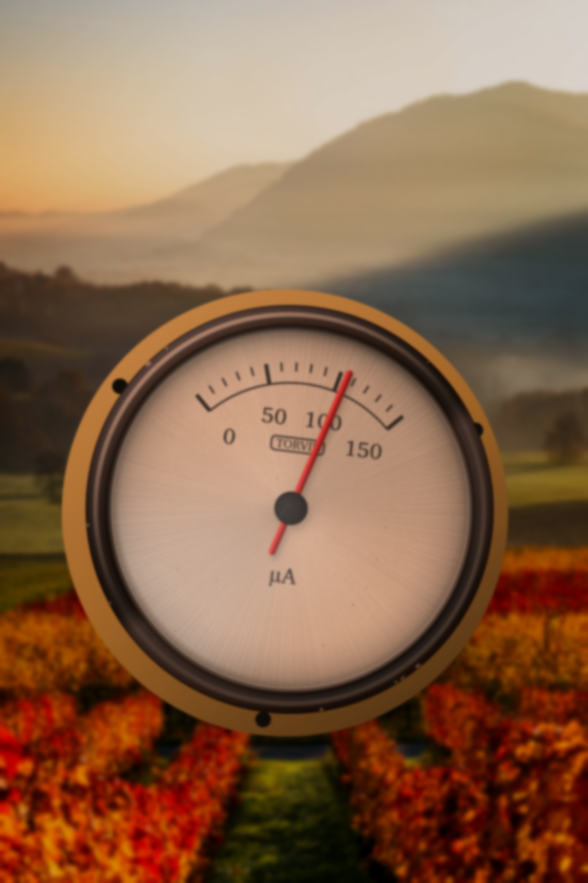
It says 105 µA
